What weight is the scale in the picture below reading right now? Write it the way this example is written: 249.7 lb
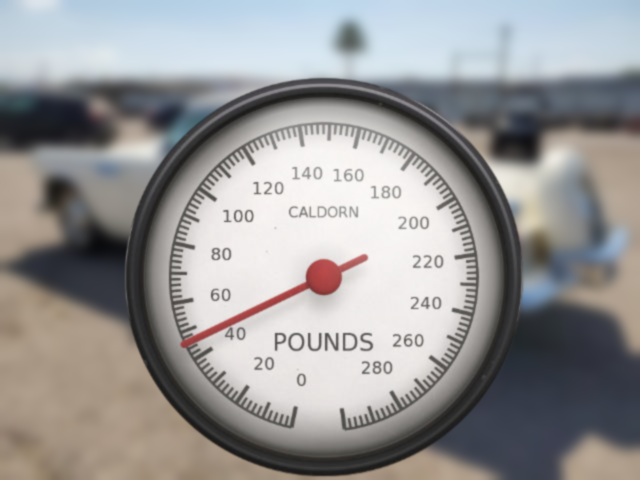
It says 46 lb
